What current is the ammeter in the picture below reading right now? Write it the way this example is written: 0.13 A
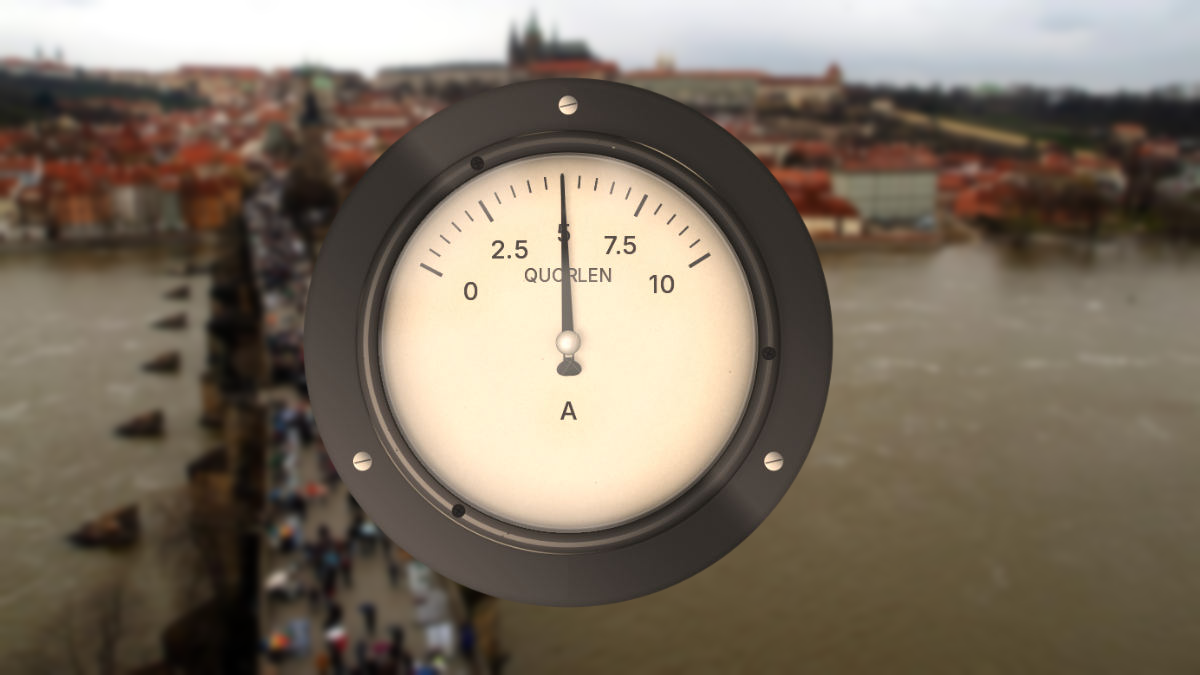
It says 5 A
